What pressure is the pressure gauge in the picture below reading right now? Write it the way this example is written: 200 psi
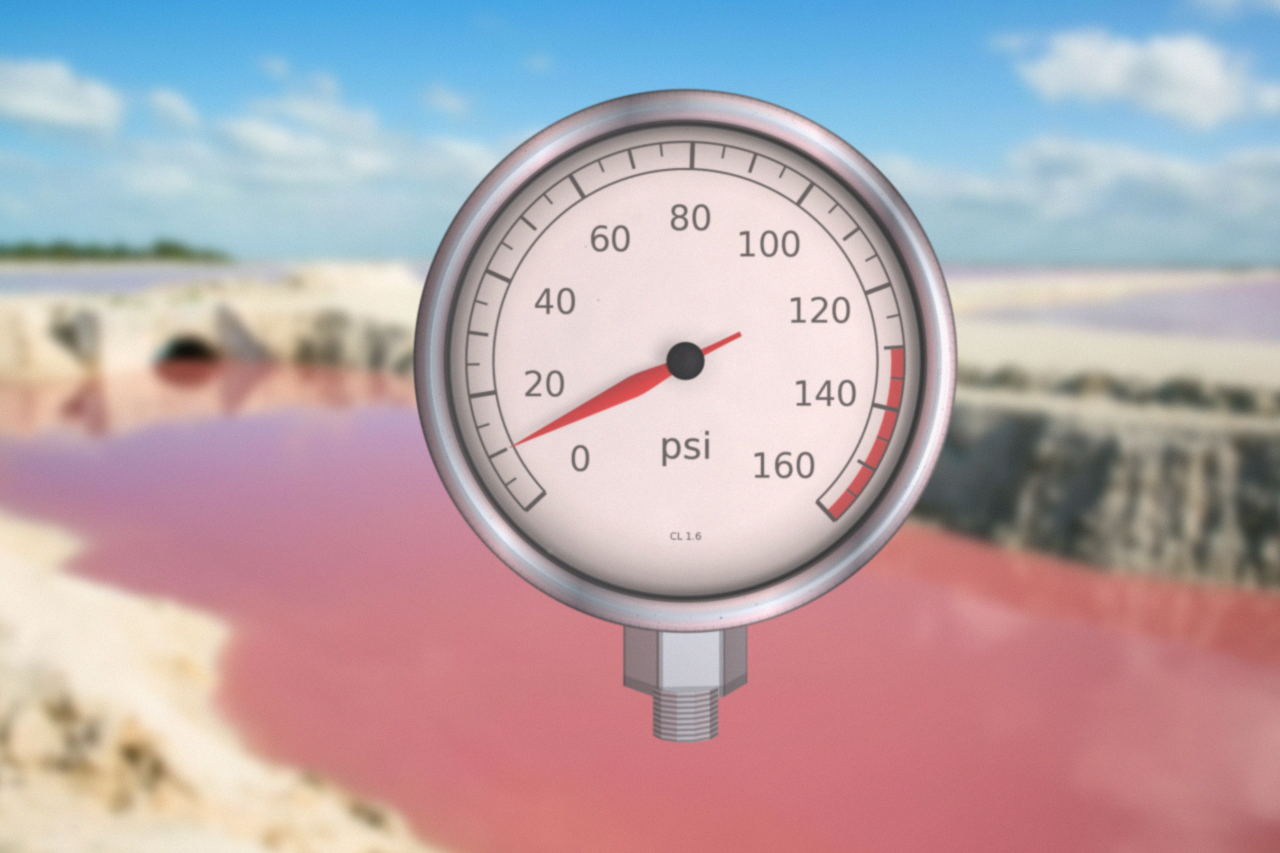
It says 10 psi
